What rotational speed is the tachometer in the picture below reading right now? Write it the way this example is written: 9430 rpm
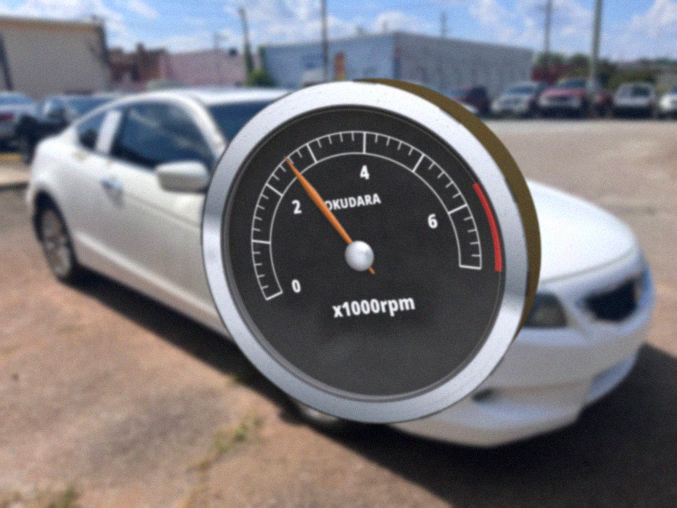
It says 2600 rpm
